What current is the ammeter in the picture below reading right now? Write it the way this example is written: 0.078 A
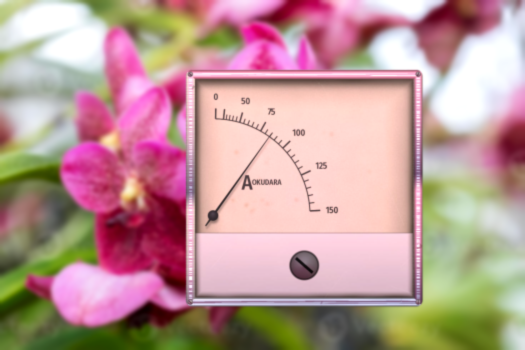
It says 85 A
